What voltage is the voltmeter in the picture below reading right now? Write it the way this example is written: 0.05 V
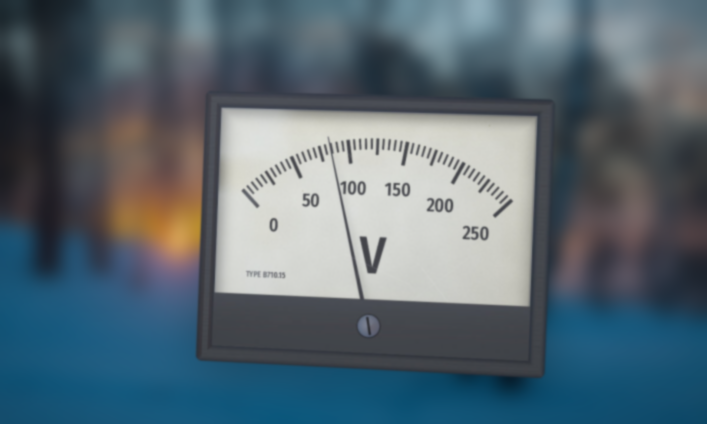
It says 85 V
